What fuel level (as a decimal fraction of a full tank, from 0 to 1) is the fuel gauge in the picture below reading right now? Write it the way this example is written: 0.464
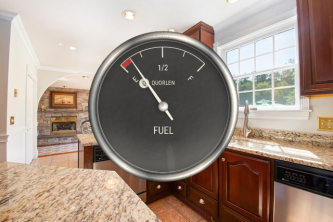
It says 0.125
